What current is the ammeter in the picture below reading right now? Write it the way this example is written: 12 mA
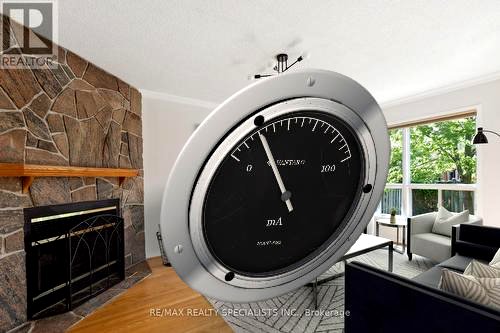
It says 20 mA
